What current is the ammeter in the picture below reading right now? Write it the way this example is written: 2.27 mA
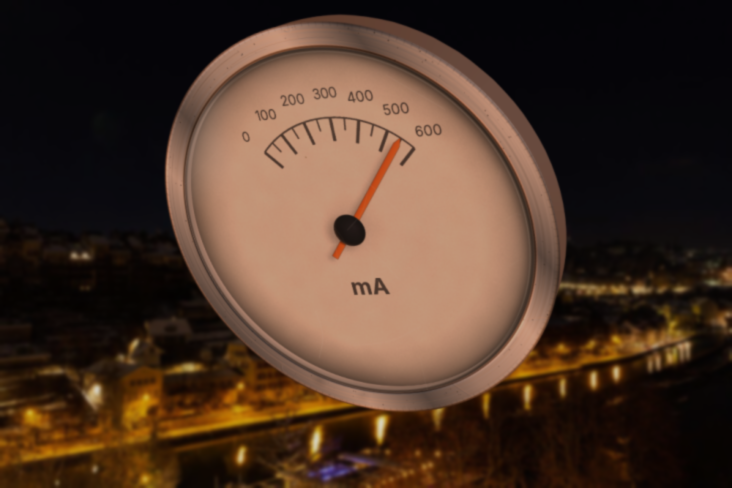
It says 550 mA
